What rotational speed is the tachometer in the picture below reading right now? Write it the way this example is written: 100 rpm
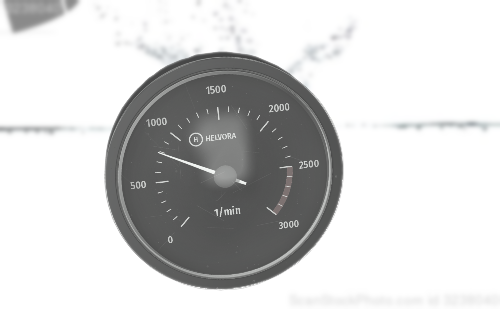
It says 800 rpm
